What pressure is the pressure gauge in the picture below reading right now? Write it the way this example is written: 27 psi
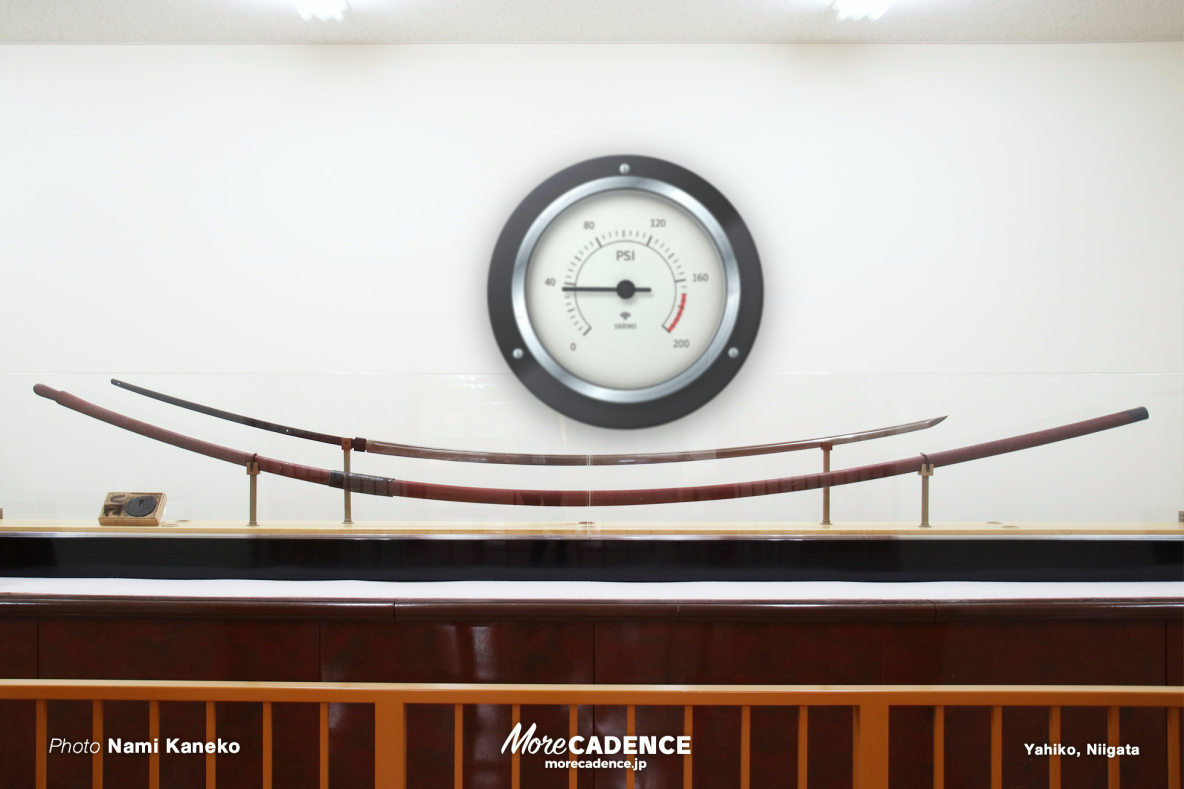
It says 35 psi
